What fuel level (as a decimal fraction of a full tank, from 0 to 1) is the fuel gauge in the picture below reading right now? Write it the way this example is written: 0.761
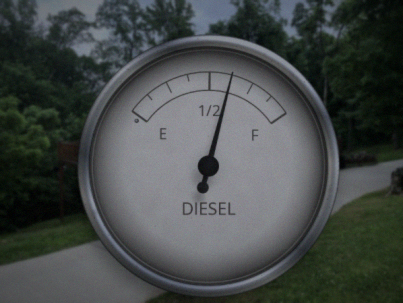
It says 0.625
